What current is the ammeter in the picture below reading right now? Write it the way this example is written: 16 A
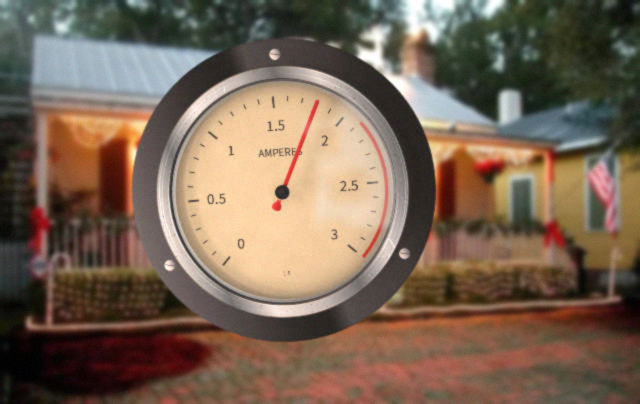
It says 1.8 A
